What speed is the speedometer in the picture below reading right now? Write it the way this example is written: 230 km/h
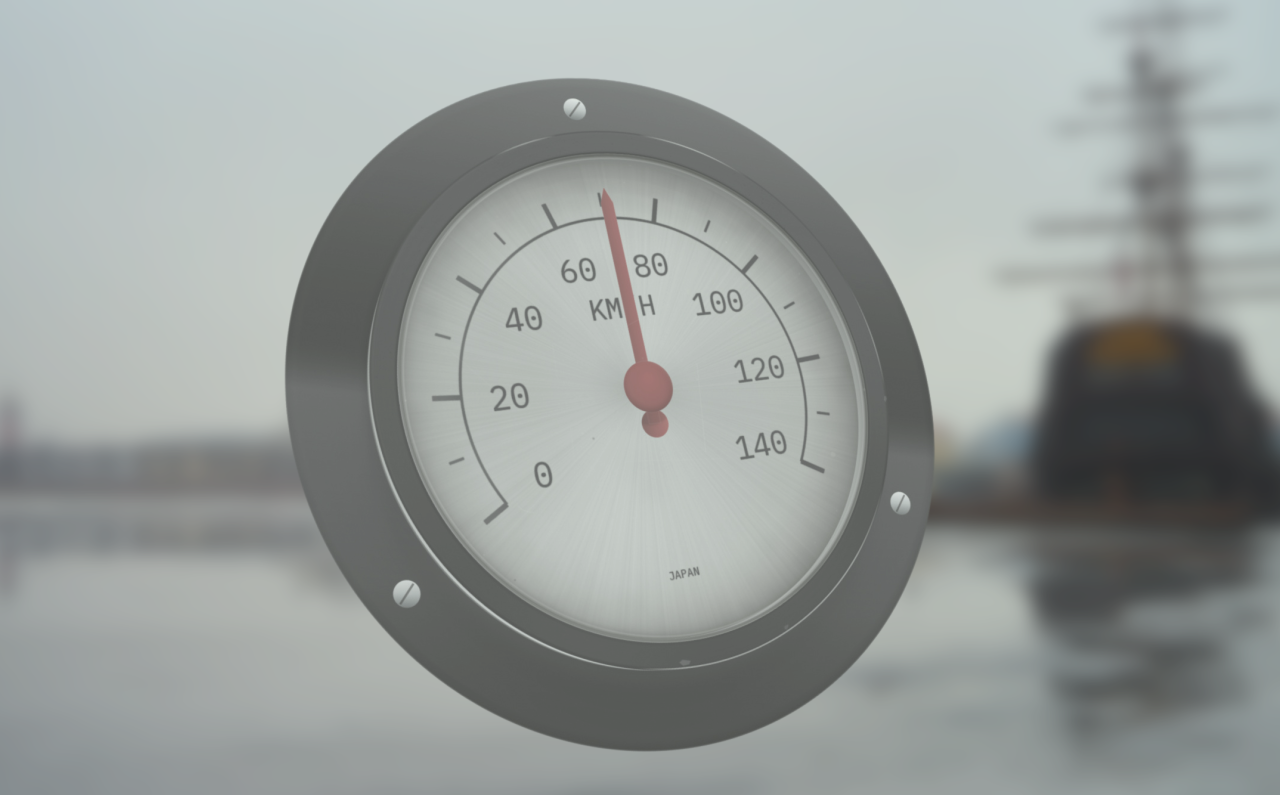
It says 70 km/h
